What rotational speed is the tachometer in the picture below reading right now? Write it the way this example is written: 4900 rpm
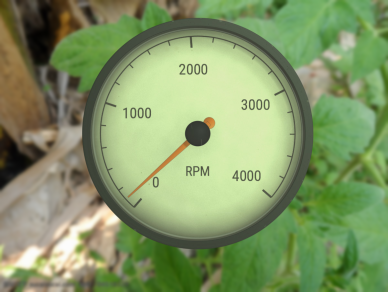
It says 100 rpm
